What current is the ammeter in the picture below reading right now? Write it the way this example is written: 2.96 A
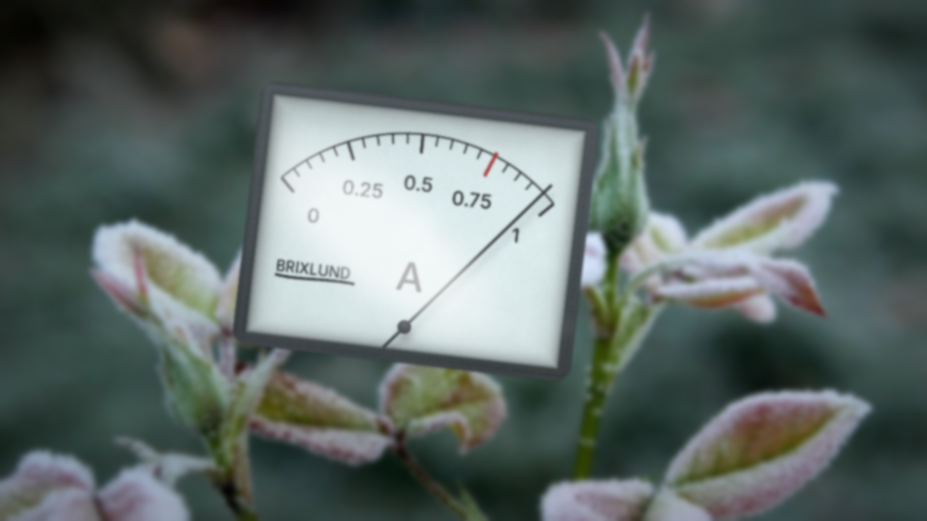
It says 0.95 A
